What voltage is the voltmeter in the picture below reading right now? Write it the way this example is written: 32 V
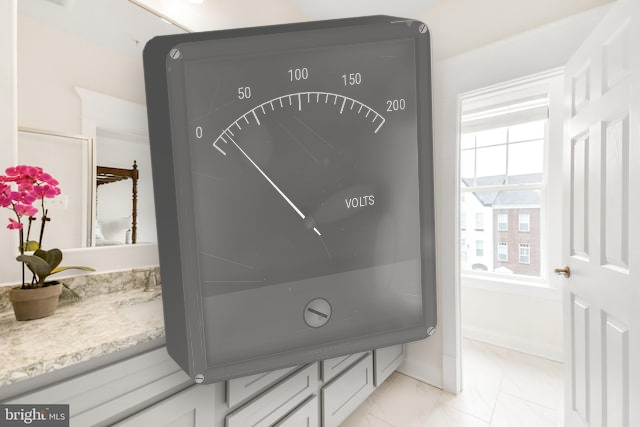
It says 15 V
